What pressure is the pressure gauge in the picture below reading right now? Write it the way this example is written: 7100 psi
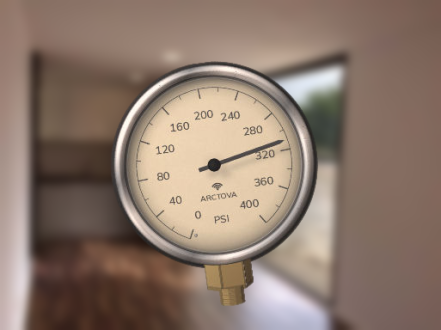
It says 310 psi
